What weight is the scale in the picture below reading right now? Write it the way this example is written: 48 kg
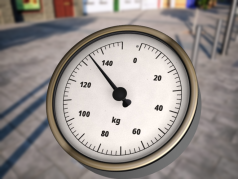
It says 134 kg
